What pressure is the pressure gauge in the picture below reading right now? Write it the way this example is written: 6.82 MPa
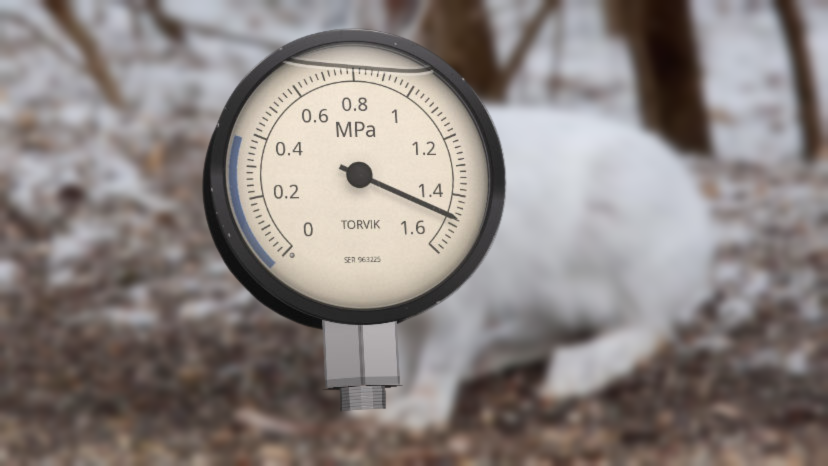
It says 1.48 MPa
